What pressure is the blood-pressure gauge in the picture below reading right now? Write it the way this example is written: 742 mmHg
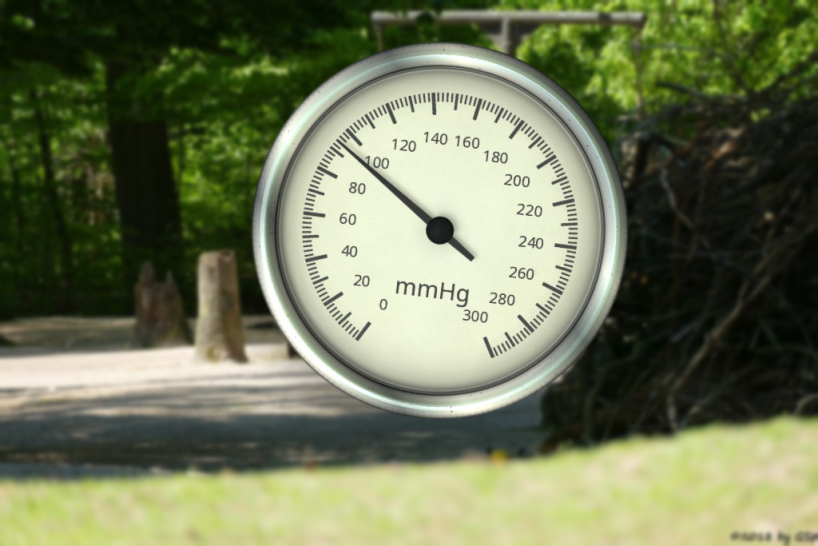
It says 94 mmHg
